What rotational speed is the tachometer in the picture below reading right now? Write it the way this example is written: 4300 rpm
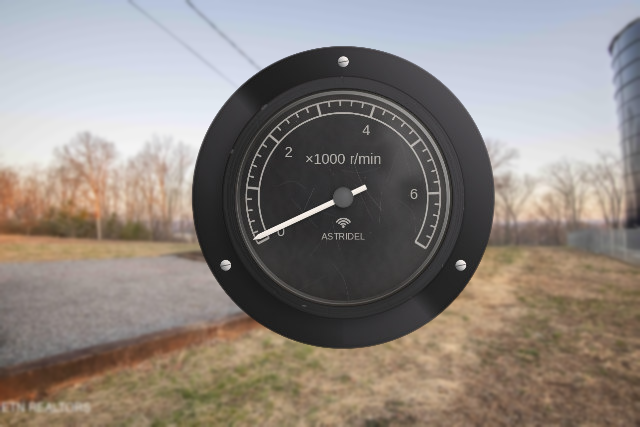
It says 100 rpm
